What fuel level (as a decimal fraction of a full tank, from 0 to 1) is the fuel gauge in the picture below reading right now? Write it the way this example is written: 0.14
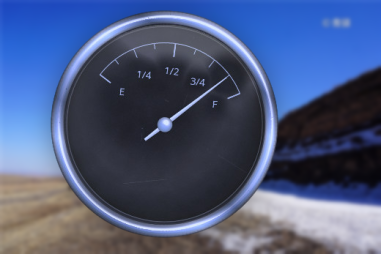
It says 0.875
